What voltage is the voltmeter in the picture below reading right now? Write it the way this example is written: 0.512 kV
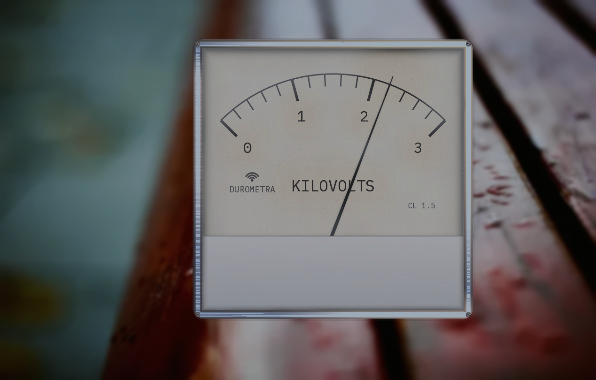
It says 2.2 kV
